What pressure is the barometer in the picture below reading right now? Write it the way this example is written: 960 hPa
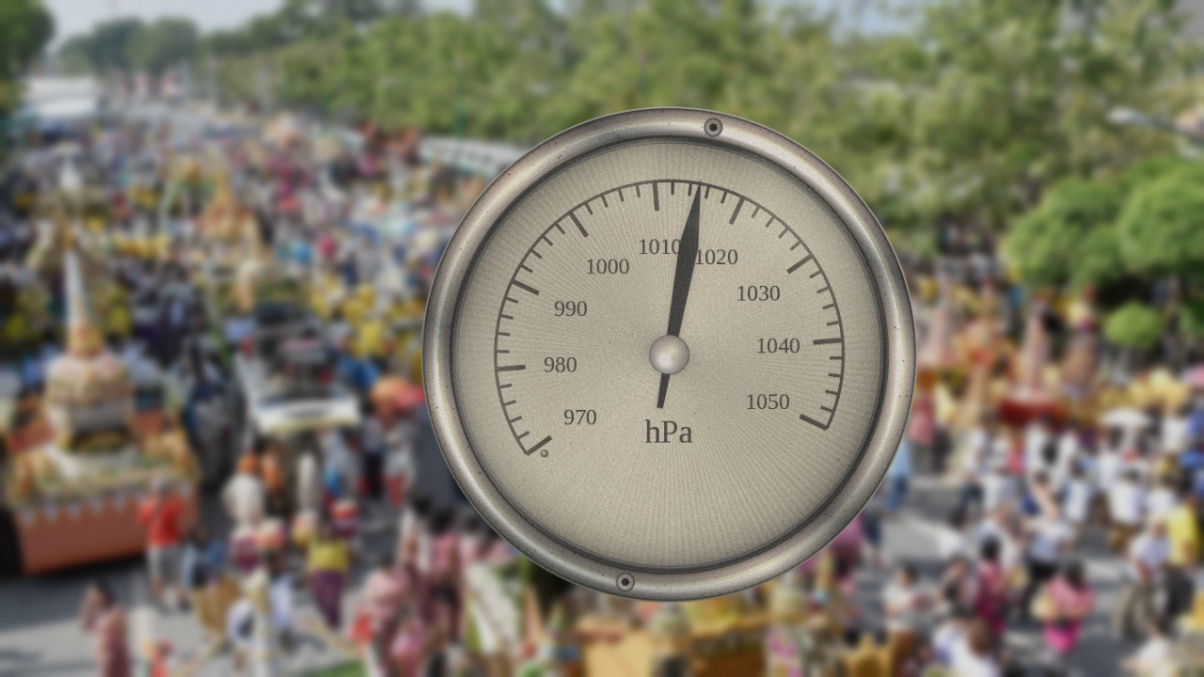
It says 1015 hPa
